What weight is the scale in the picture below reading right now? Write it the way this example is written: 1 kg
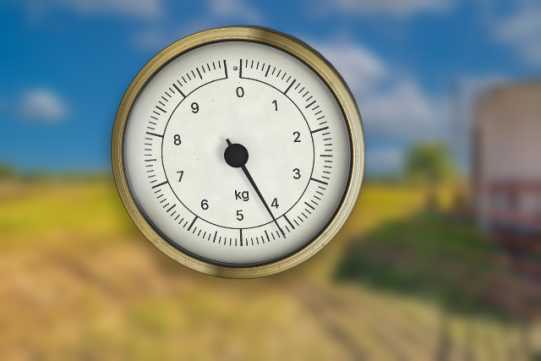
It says 4.2 kg
